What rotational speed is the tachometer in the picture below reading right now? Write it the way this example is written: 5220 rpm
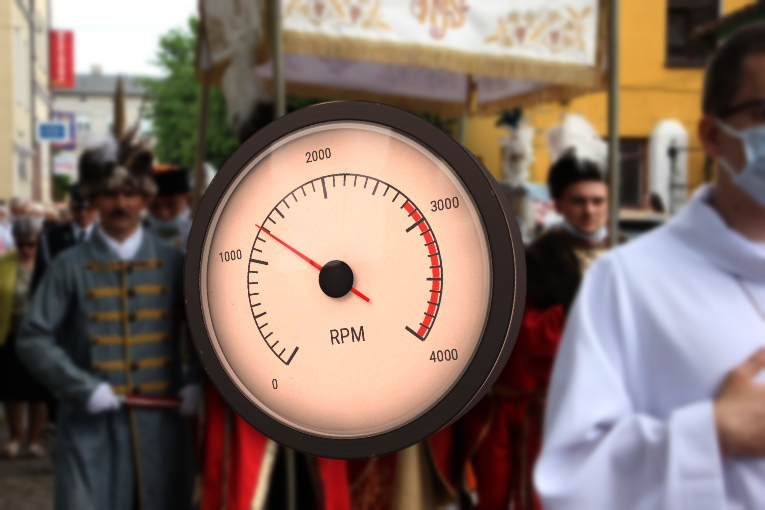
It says 1300 rpm
